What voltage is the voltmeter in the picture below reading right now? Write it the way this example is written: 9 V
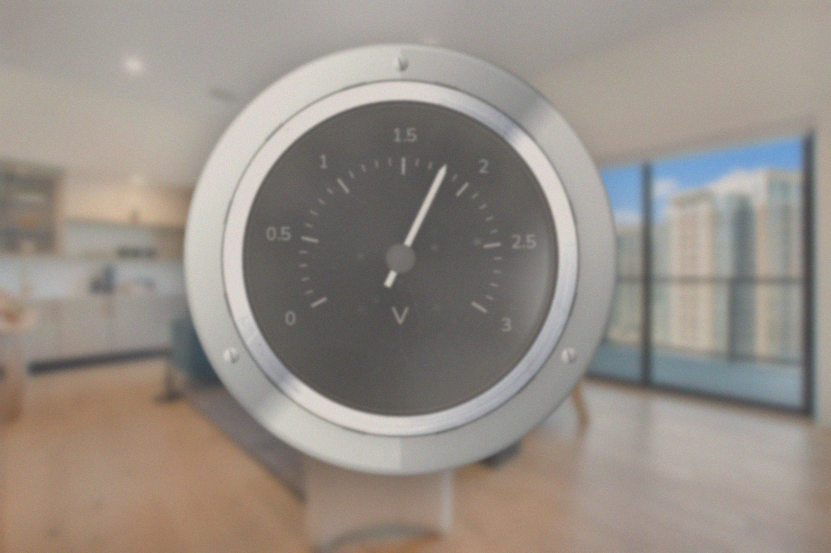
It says 1.8 V
